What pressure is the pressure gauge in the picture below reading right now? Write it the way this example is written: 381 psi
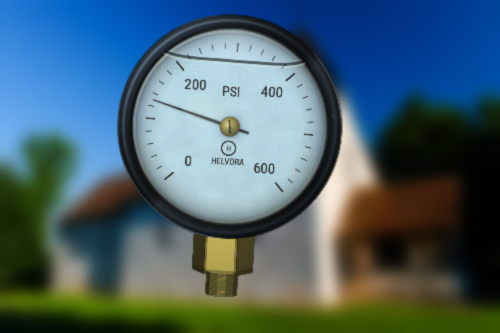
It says 130 psi
